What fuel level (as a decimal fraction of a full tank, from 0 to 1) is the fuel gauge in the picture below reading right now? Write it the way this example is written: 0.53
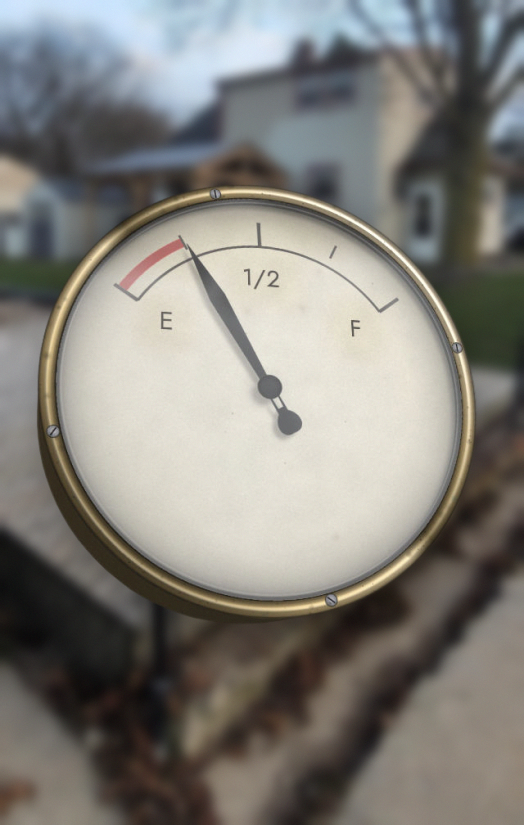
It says 0.25
